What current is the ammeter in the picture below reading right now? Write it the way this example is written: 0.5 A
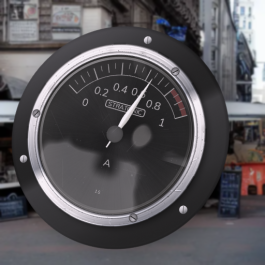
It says 0.65 A
